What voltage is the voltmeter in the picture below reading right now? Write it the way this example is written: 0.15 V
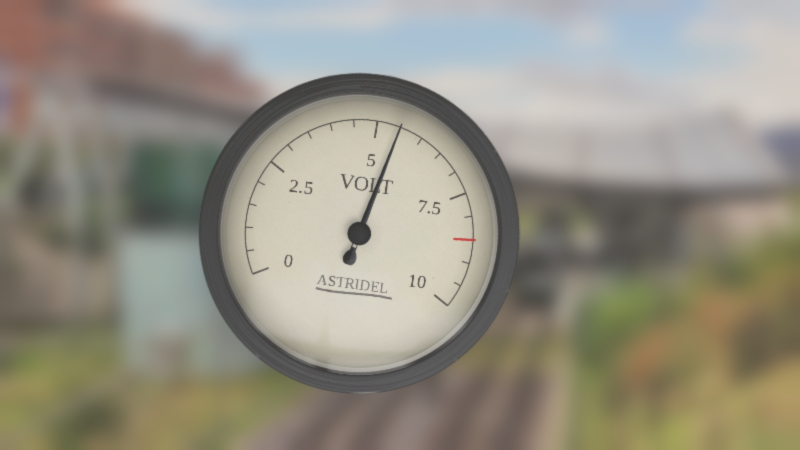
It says 5.5 V
